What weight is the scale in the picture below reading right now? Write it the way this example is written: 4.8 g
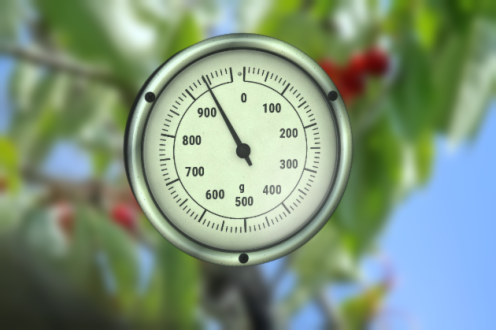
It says 940 g
